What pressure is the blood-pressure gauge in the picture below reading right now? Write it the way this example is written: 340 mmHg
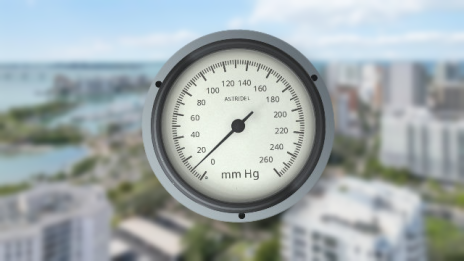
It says 10 mmHg
